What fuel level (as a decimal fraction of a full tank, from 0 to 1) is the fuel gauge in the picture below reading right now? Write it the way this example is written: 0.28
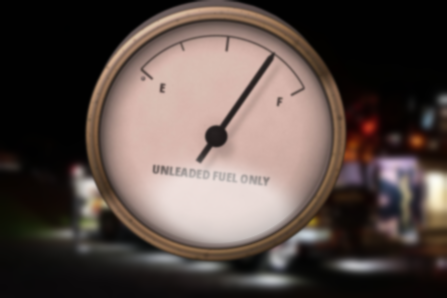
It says 0.75
